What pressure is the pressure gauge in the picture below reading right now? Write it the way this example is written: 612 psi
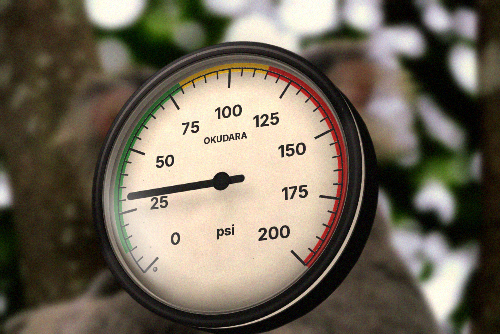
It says 30 psi
